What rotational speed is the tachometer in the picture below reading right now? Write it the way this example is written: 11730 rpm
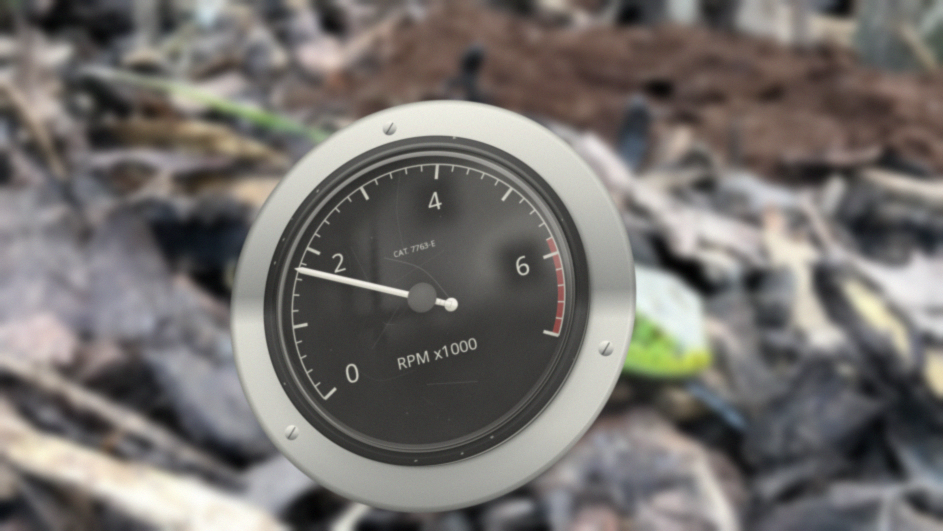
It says 1700 rpm
